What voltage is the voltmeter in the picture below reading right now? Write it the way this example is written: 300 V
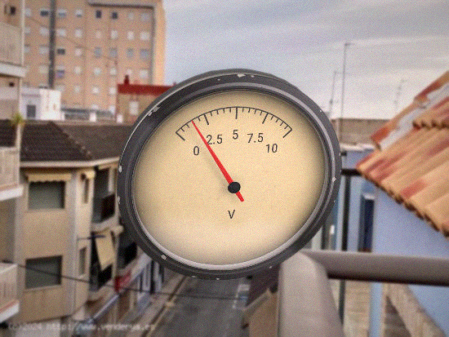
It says 1.5 V
